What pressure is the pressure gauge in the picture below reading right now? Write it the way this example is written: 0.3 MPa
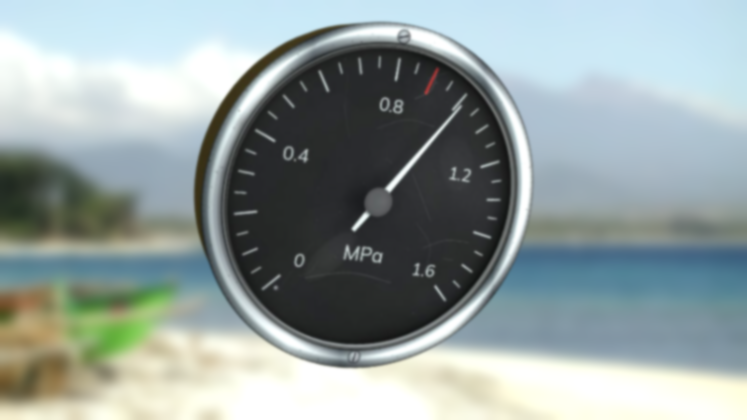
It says 1 MPa
